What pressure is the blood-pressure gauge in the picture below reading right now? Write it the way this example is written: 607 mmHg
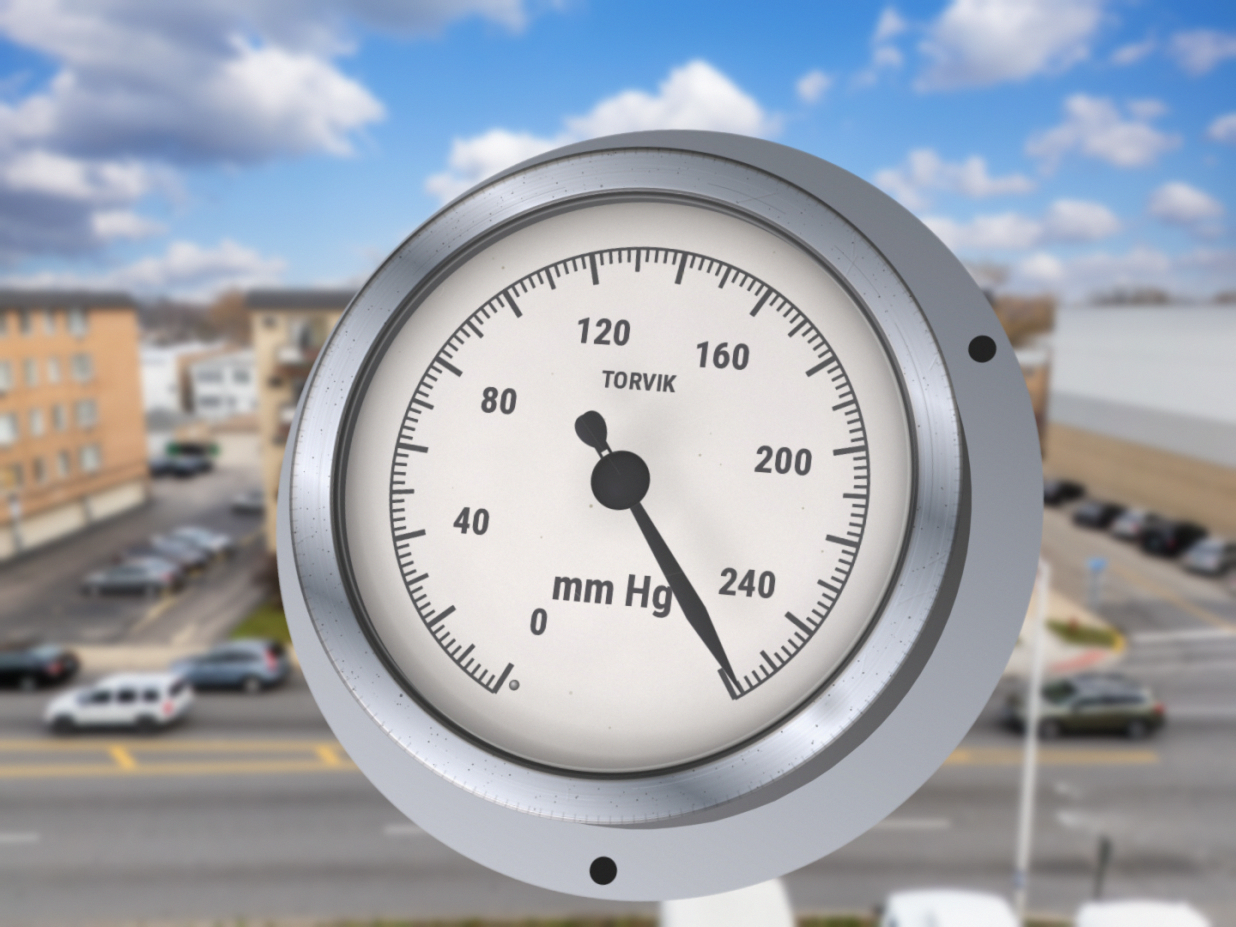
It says 258 mmHg
